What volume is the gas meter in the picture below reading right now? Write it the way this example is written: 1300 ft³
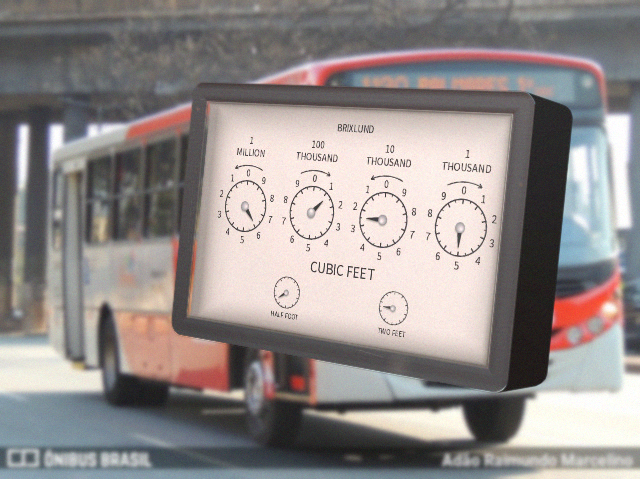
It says 612500 ft³
